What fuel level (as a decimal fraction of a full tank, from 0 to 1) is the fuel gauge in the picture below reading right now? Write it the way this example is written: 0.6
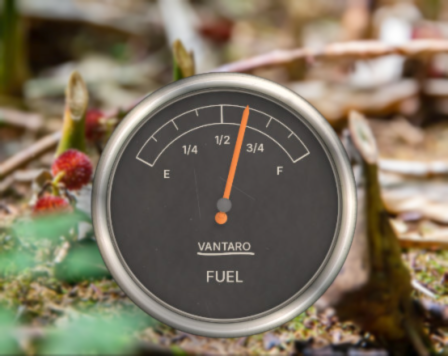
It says 0.625
